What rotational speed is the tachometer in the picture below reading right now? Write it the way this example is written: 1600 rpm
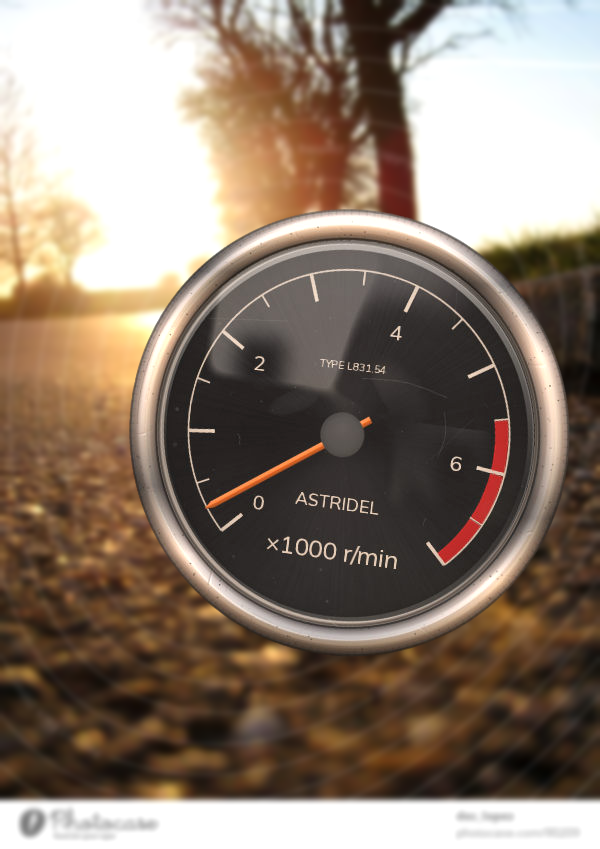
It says 250 rpm
